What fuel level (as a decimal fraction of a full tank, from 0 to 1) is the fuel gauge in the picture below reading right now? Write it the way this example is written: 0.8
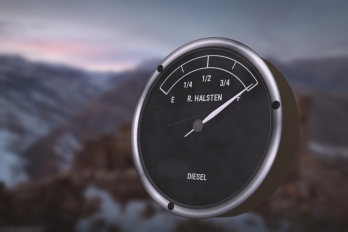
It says 1
